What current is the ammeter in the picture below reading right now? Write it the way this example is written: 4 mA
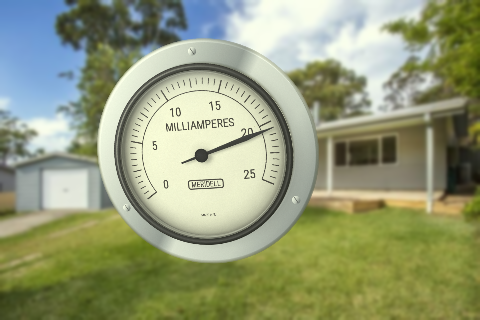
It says 20.5 mA
